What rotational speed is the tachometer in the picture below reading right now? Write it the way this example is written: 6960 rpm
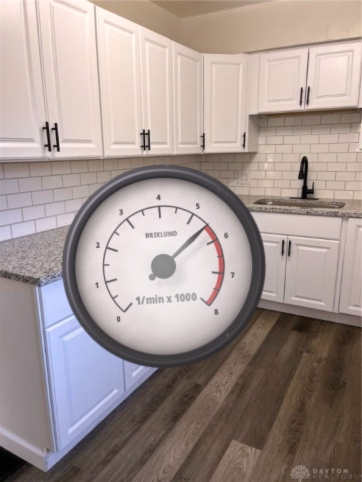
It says 5500 rpm
